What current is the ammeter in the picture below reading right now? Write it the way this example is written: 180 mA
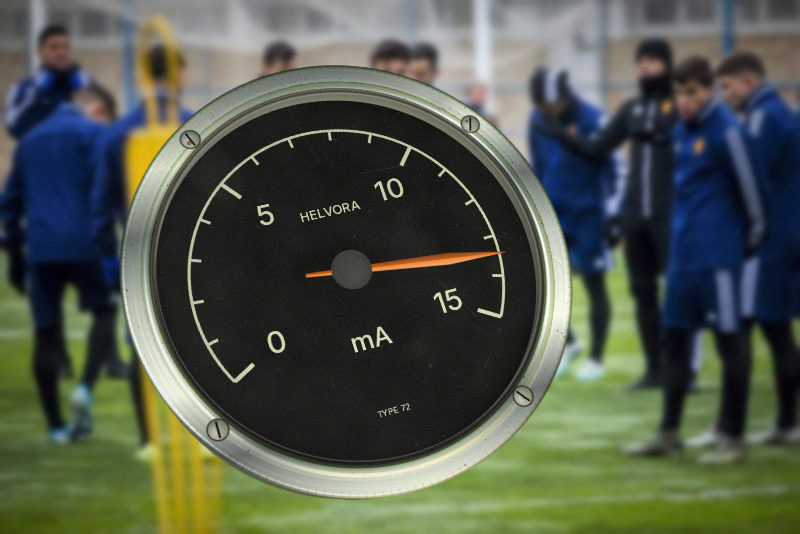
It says 13.5 mA
